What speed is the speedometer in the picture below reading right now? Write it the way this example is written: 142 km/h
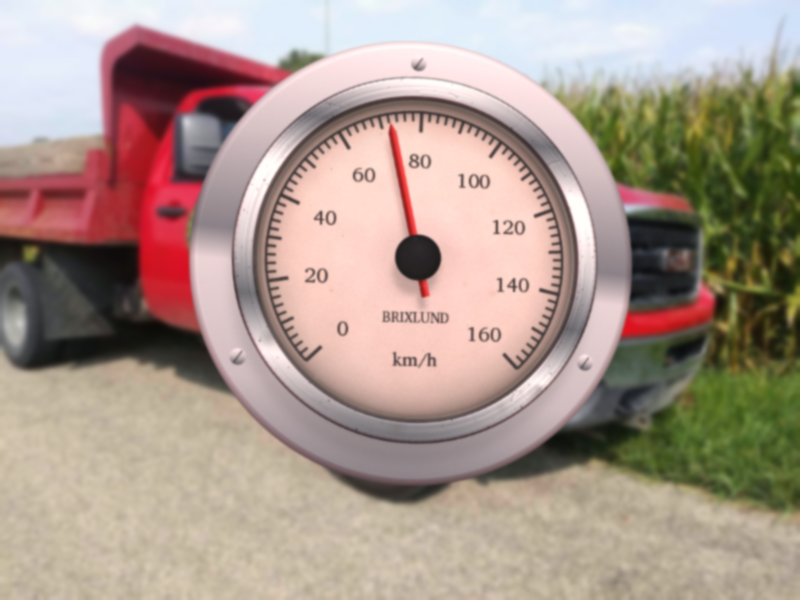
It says 72 km/h
